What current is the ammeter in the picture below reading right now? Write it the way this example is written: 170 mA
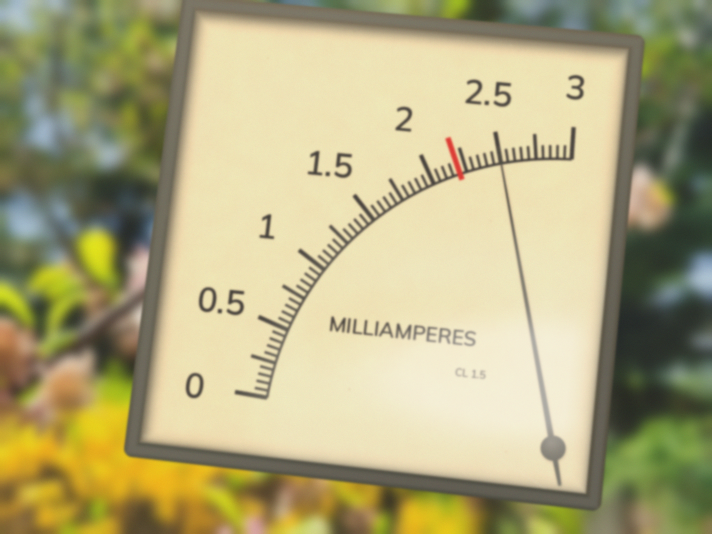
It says 2.5 mA
